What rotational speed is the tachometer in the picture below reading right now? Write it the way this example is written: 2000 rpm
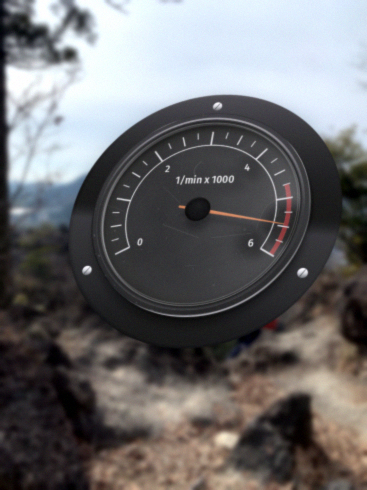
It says 5500 rpm
